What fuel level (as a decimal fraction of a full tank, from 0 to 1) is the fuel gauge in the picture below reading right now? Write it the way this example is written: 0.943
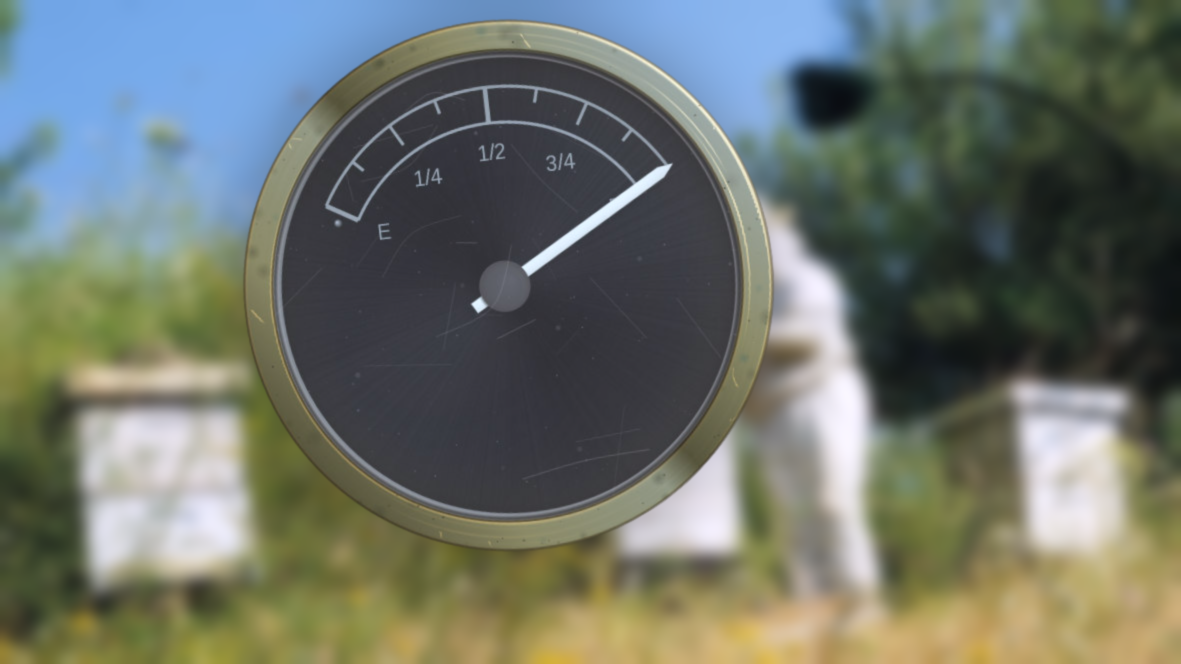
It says 1
